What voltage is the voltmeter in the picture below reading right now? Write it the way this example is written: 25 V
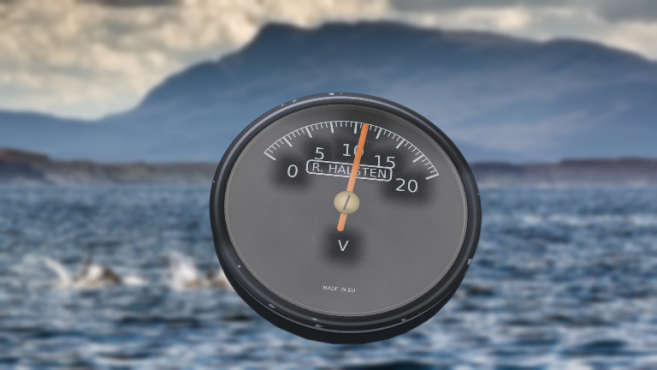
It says 11 V
